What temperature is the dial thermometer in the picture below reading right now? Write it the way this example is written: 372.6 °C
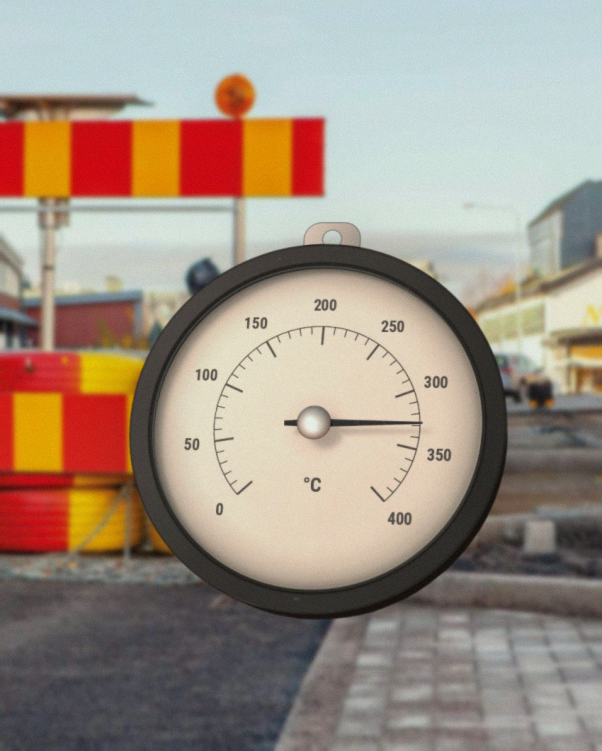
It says 330 °C
